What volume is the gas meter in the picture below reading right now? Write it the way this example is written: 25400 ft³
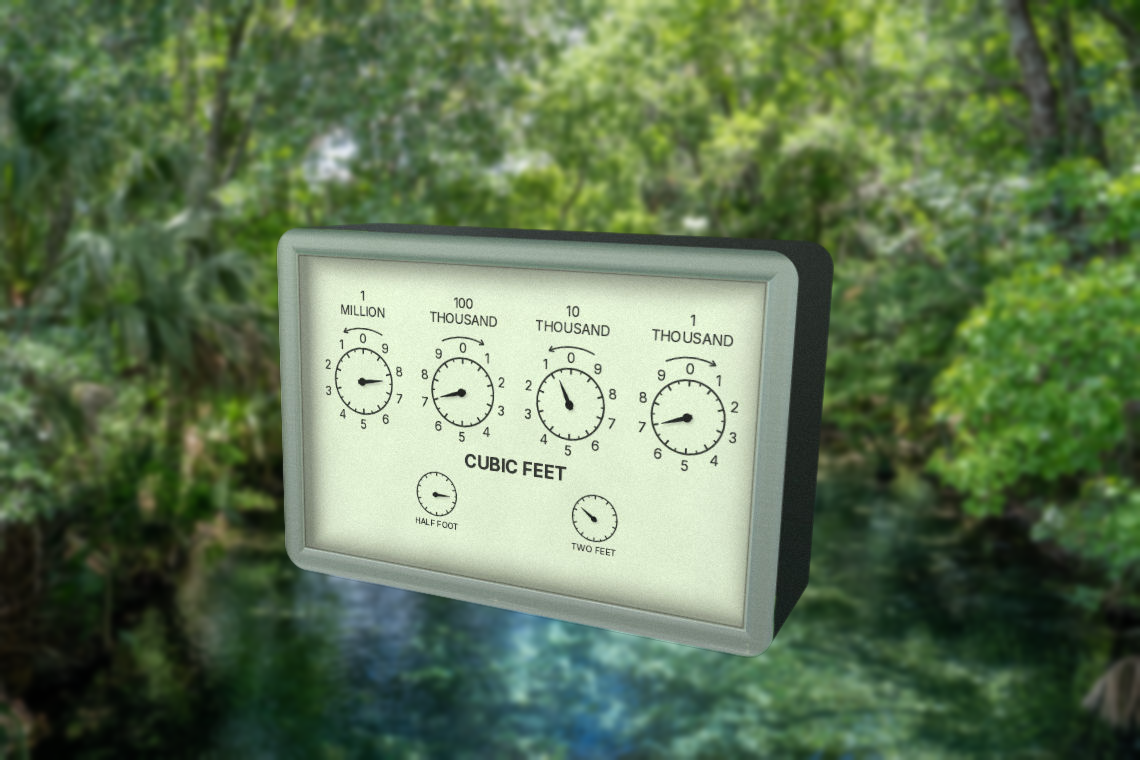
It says 770700 ft³
